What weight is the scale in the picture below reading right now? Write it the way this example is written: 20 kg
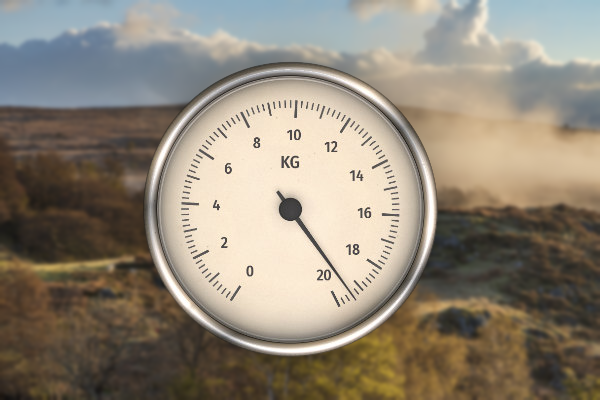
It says 19.4 kg
